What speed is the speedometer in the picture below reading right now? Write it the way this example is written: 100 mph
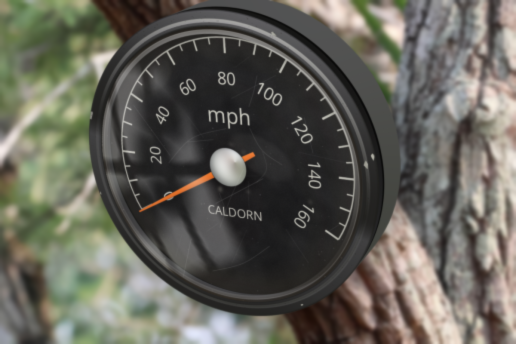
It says 0 mph
